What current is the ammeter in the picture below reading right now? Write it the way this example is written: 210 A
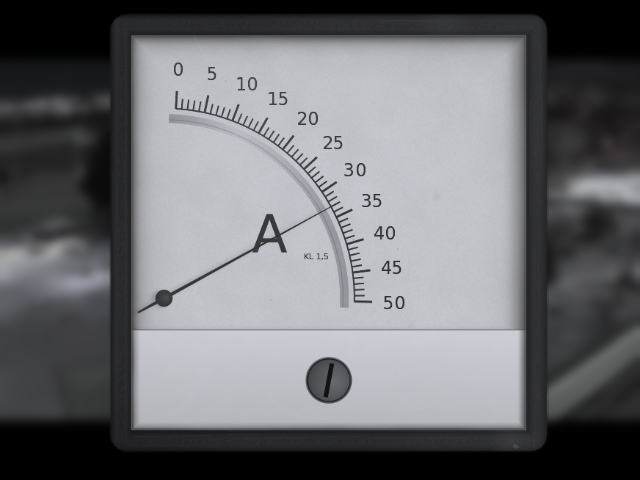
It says 33 A
